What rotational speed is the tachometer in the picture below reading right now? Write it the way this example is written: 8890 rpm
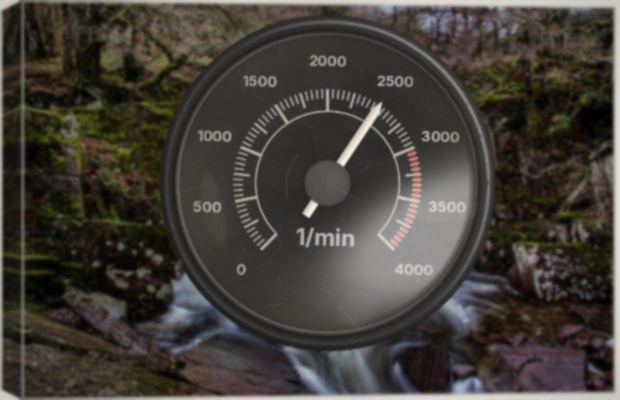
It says 2500 rpm
